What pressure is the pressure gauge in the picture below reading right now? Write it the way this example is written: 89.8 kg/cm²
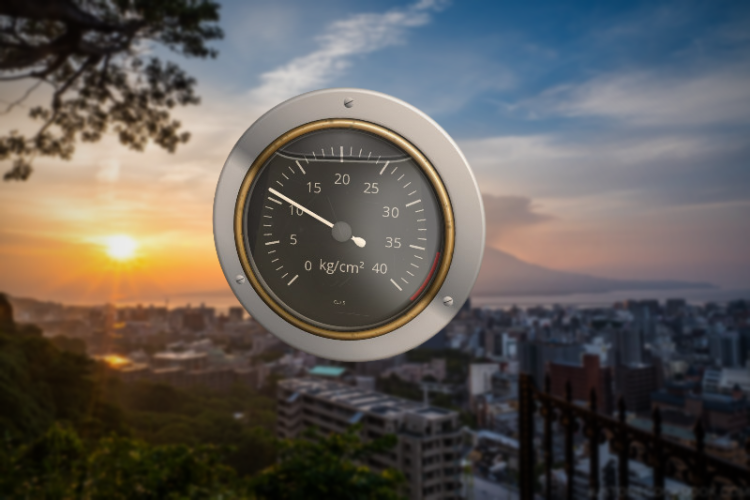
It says 11 kg/cm²
